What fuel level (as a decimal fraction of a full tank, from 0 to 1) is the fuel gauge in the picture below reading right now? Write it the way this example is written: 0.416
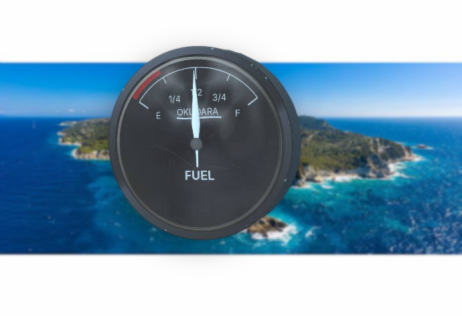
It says 0.5
